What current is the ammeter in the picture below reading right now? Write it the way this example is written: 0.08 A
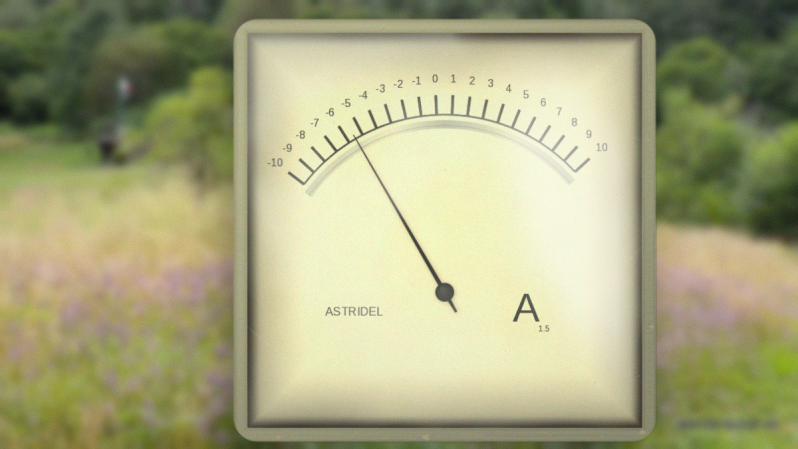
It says -5.5 A
